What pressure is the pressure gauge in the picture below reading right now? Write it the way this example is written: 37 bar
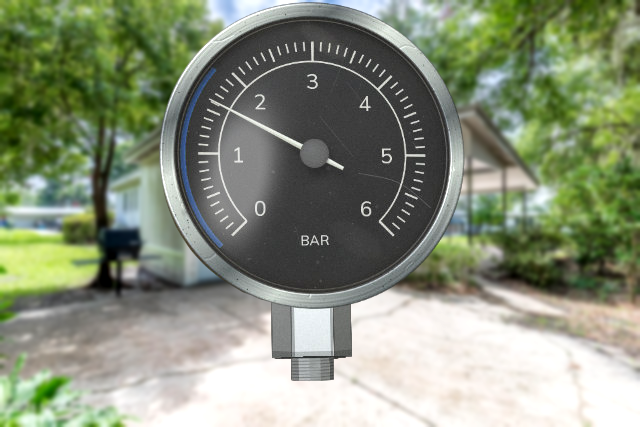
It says 1.6 bar
